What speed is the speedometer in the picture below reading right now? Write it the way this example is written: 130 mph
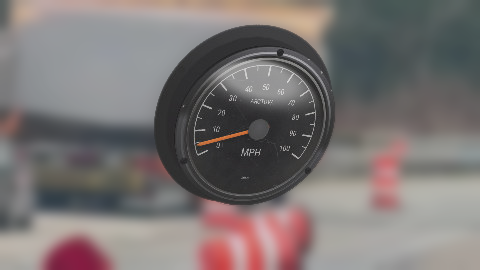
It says 5 mph
